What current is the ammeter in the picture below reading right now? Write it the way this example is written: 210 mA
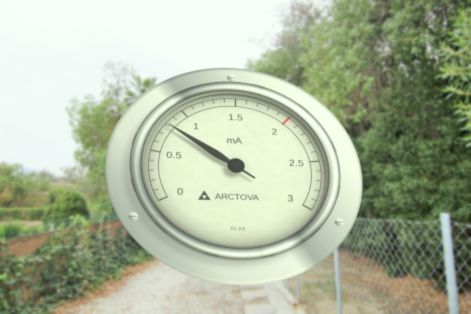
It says 0.8 mA
